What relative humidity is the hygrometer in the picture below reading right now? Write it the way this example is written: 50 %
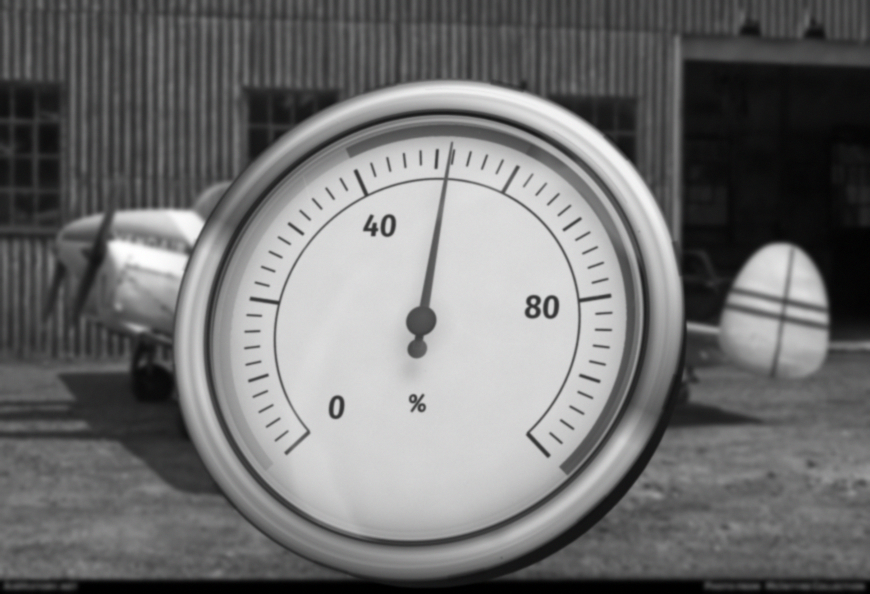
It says 52 %
